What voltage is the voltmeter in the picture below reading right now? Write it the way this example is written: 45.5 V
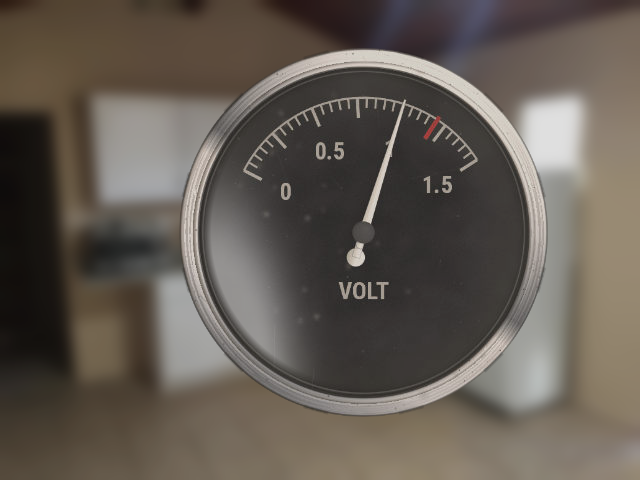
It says 1 V
